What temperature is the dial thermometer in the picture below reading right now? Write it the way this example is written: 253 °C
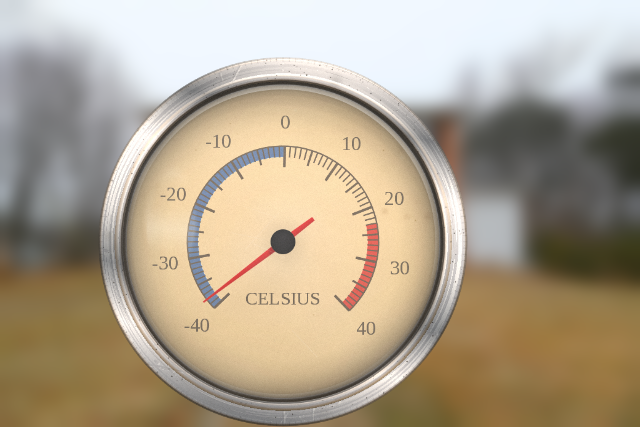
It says -38 °C
